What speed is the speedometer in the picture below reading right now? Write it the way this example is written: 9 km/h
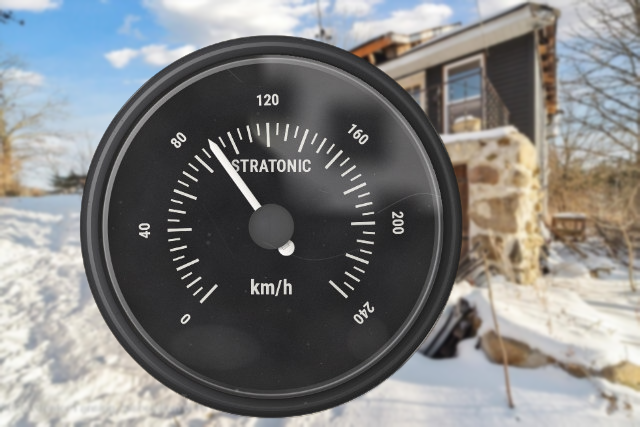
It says 90 km/h
